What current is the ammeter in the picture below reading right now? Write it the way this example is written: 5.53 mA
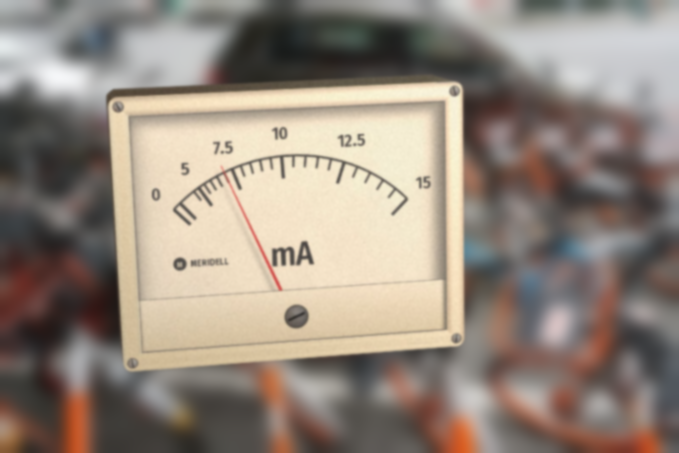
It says 7 mA
